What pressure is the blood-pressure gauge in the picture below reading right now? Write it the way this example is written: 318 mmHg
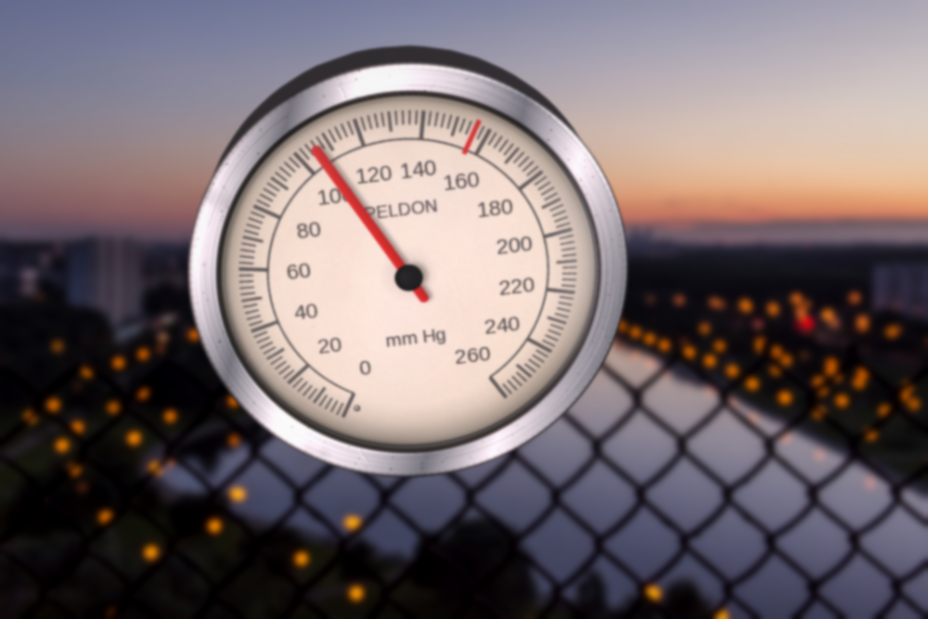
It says 106 mmHg
